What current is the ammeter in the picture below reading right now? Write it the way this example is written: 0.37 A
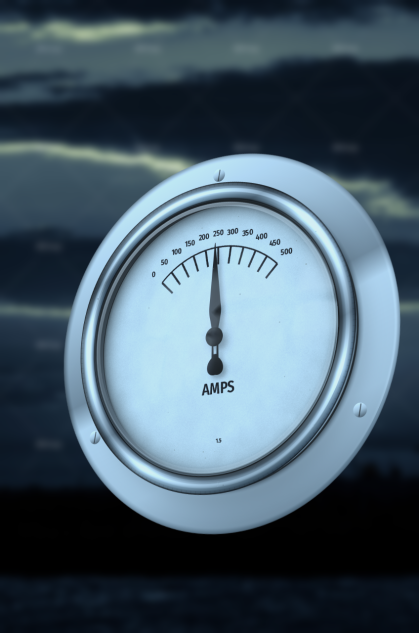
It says 250 A
